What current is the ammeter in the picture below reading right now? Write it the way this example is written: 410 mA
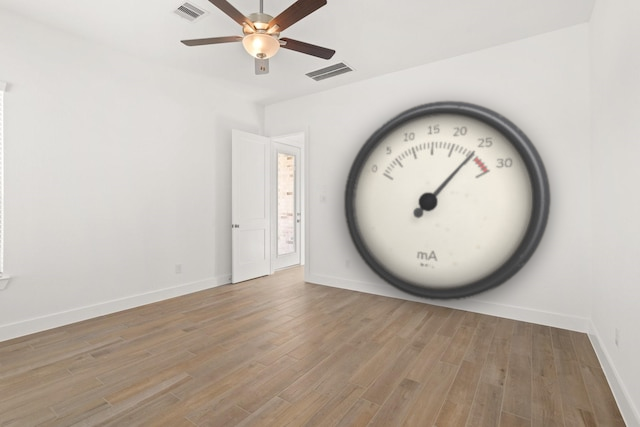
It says 25 mA
